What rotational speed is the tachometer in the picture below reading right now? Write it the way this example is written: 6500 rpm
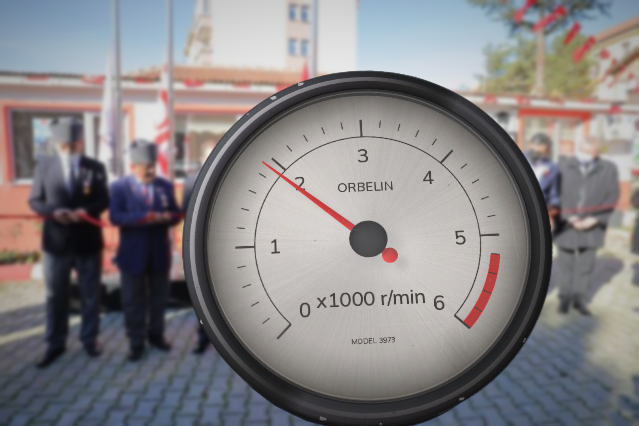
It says 1900 rpm
